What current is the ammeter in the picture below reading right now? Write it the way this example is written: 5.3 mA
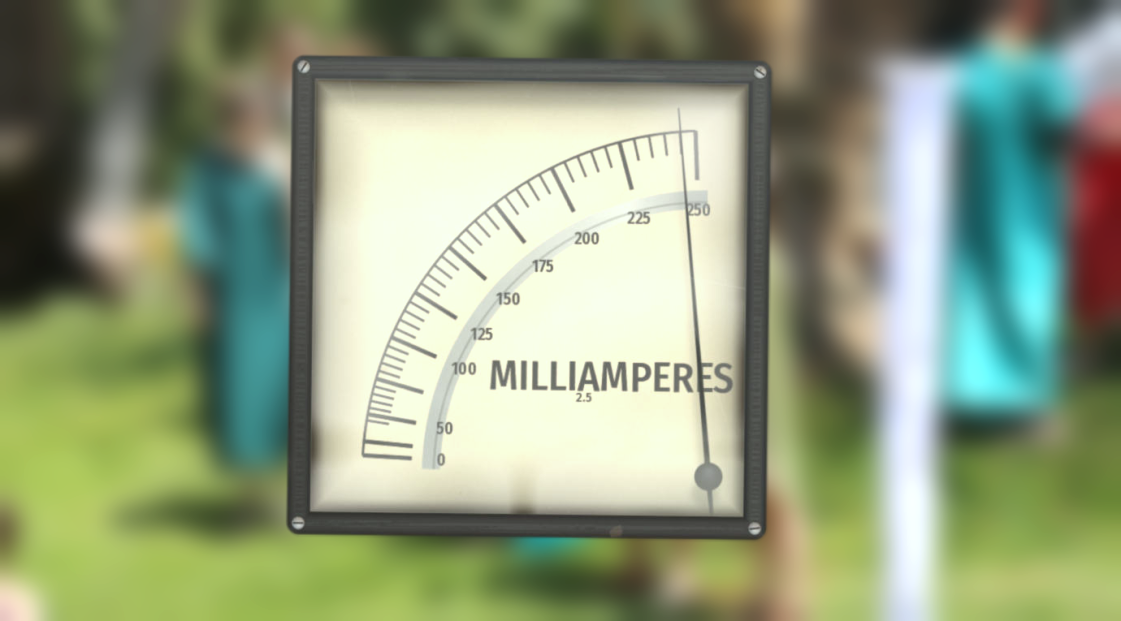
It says 245 mA
